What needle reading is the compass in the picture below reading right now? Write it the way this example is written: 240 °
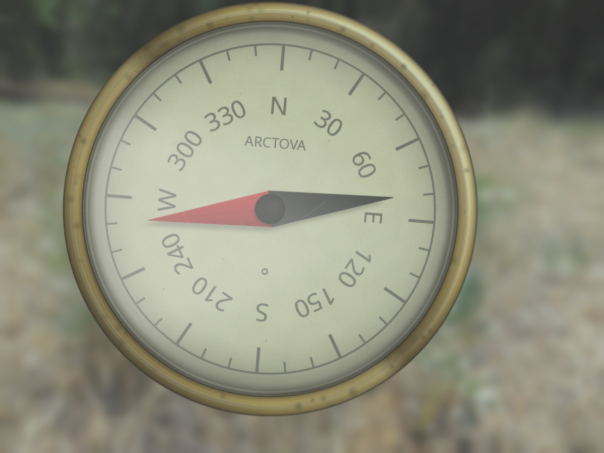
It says 260 °
